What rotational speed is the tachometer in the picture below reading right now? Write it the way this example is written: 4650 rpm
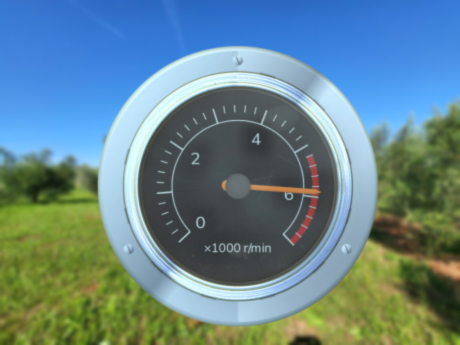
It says 5900 rpm
